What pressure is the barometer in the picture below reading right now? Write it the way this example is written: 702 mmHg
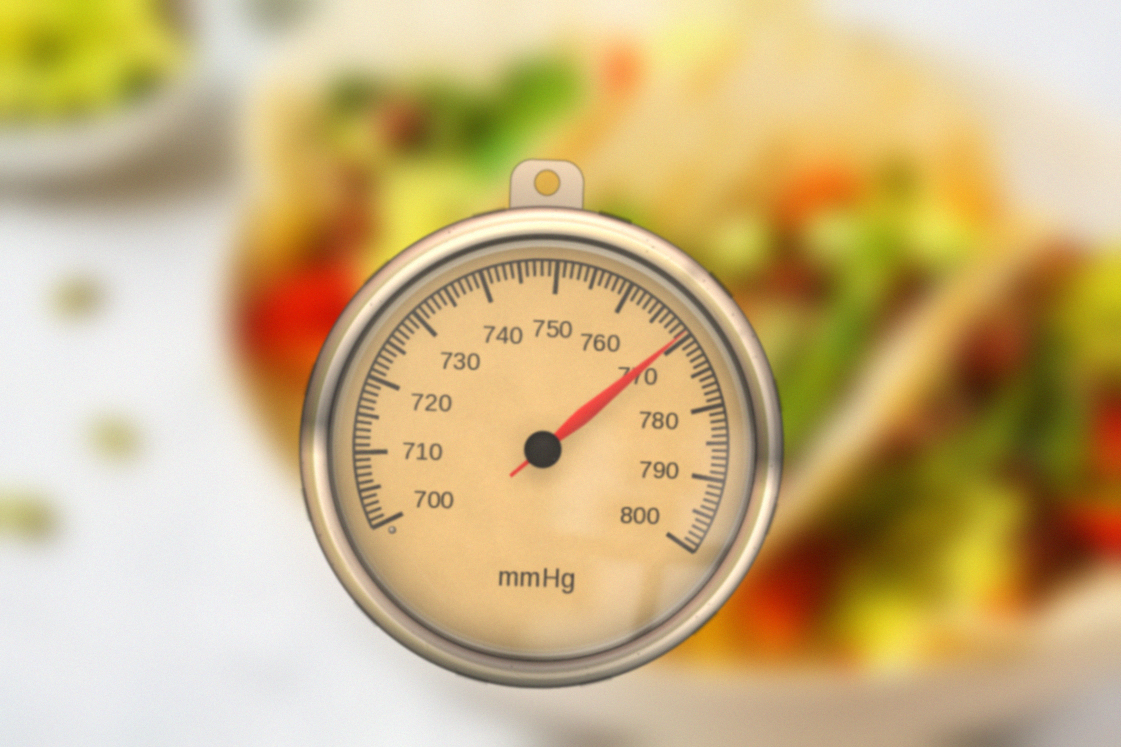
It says 769 mmHg
